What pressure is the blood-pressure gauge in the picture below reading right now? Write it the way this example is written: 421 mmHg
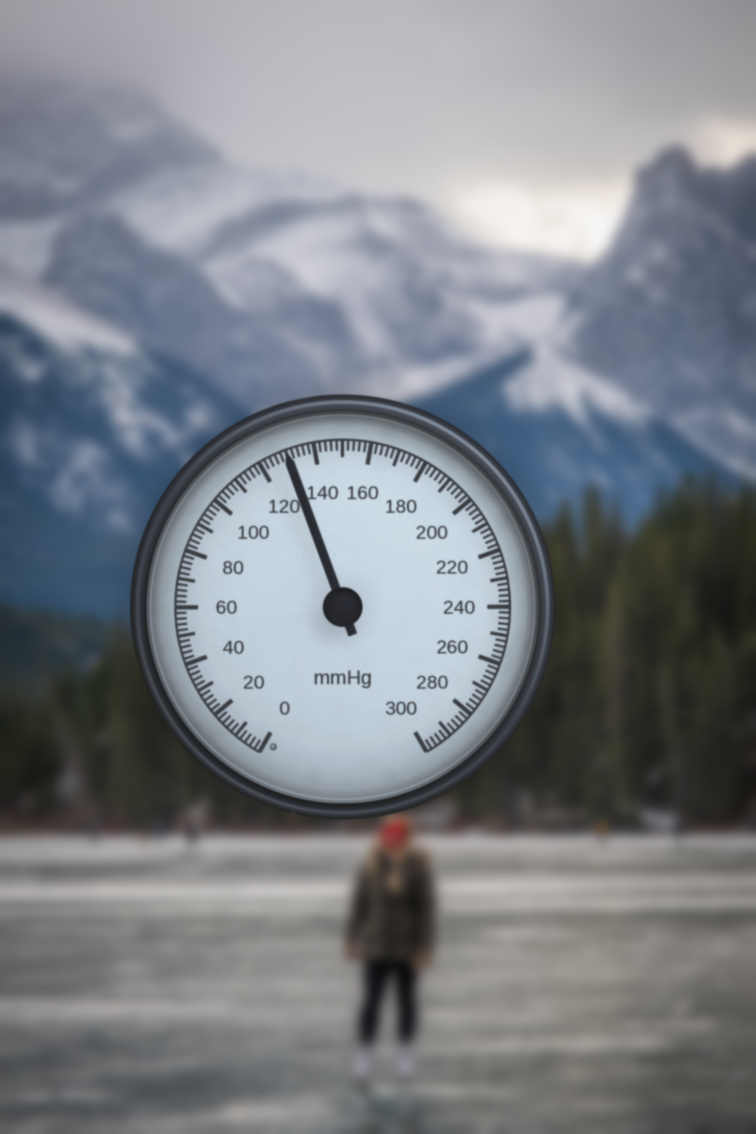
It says 130 mmHg
